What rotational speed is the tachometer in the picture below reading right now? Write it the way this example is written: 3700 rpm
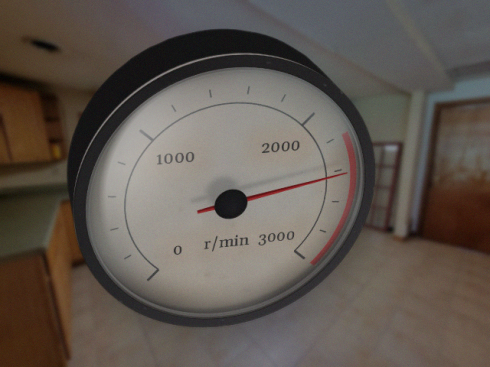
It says 2400 rpm
